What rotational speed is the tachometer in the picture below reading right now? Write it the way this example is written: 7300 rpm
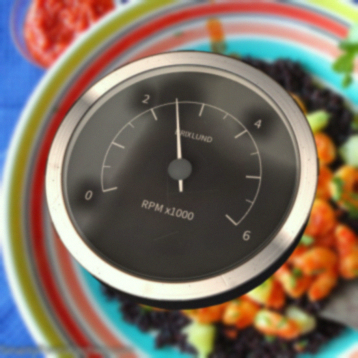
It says 2500 rpm
